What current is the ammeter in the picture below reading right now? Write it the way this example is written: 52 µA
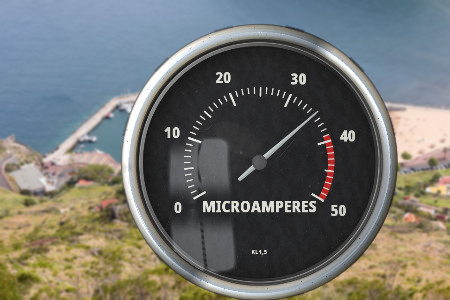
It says 35 µA
